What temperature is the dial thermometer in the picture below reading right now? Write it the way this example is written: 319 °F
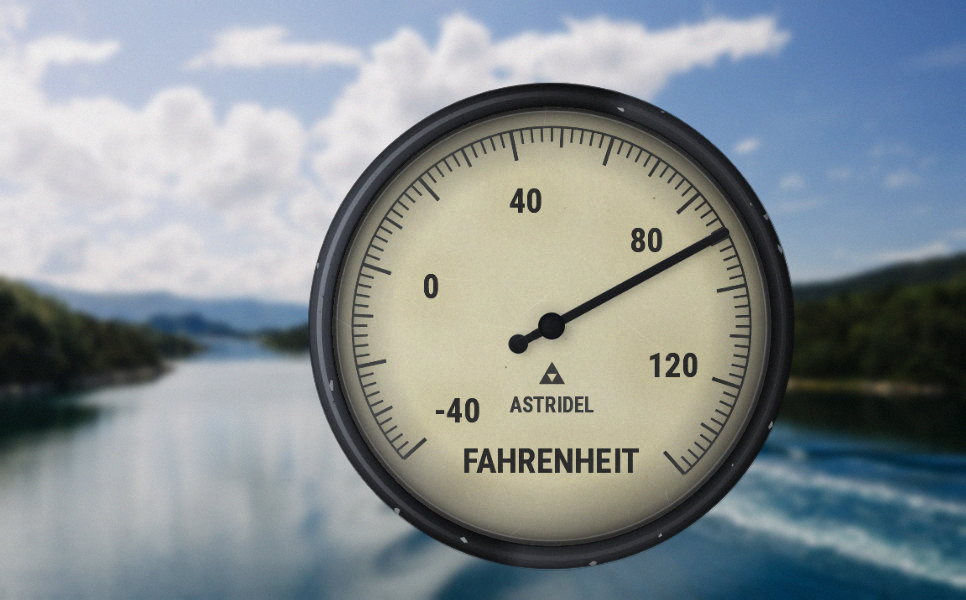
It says 89 °F
